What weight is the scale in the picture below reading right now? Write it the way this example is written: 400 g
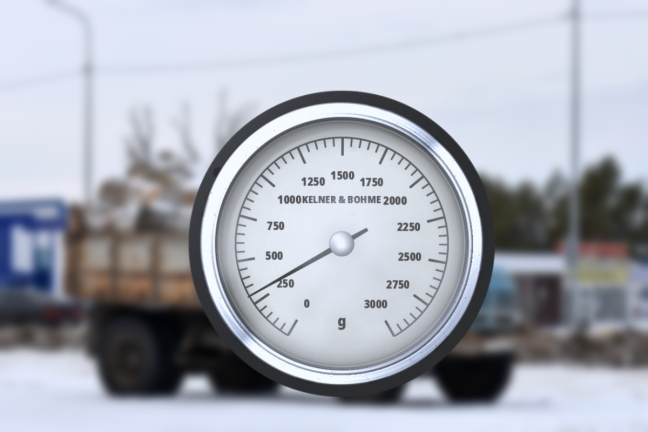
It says 300 g
